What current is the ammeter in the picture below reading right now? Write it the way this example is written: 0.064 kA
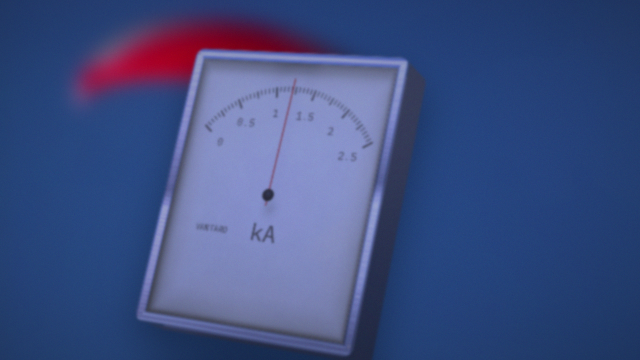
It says 1.25 kA
